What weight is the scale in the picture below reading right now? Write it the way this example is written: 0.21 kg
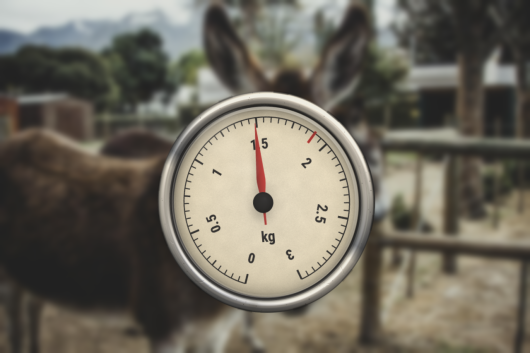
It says 1.5 kg
